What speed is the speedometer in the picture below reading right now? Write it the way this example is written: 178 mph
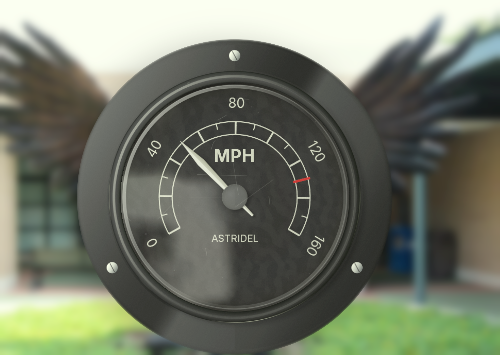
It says 50 mph
